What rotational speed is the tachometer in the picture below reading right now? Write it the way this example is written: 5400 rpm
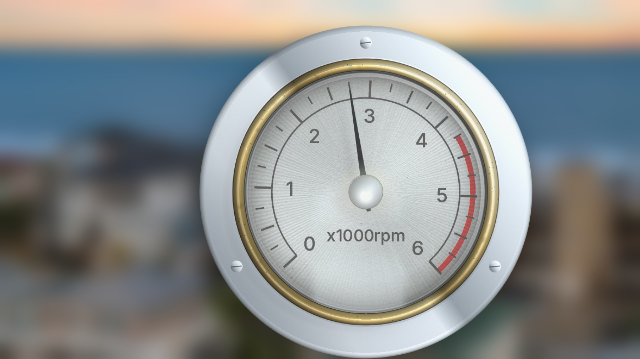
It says 2750 rpm
